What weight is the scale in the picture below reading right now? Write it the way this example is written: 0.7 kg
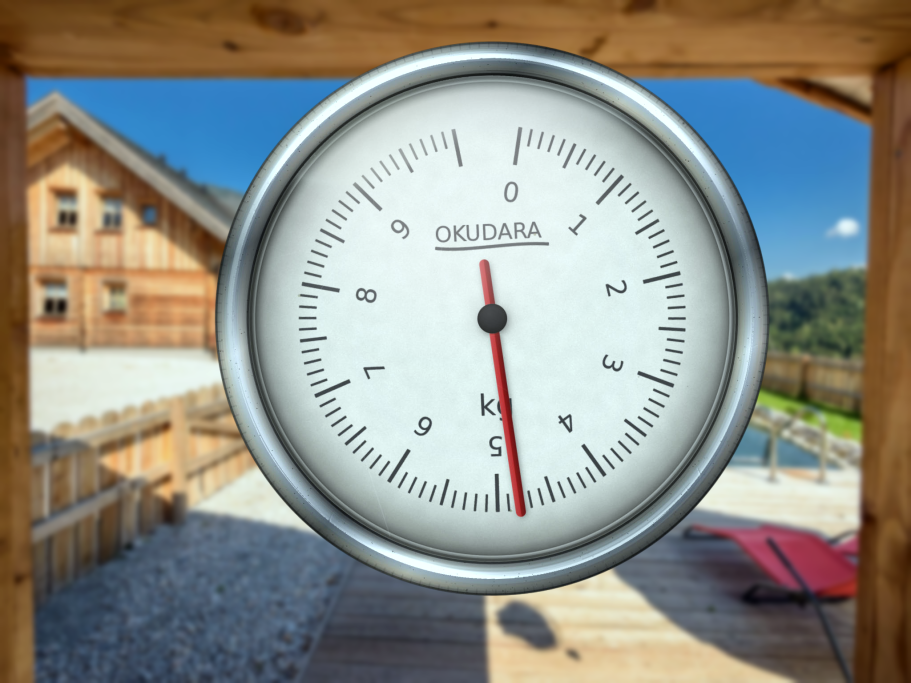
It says 4.8 kg
